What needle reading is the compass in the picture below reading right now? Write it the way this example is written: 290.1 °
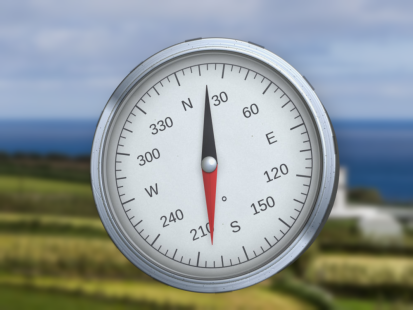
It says 200 °
